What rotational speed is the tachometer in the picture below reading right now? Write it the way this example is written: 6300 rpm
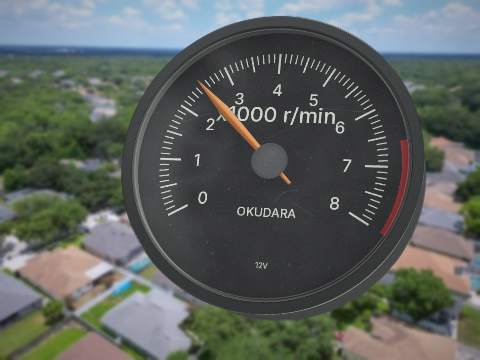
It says 2500 rpm
